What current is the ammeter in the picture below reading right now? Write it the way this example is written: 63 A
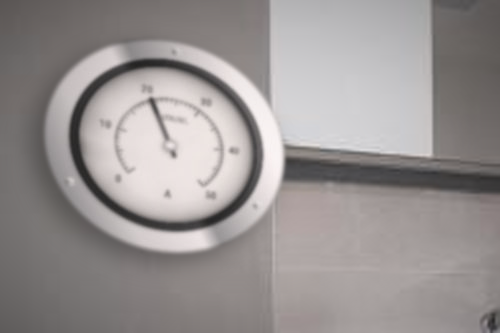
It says 20 A
